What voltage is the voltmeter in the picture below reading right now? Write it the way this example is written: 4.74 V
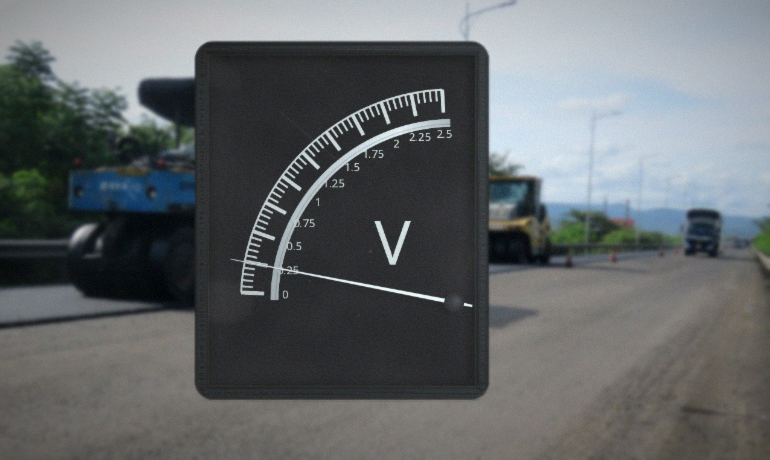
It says 0.25 V
